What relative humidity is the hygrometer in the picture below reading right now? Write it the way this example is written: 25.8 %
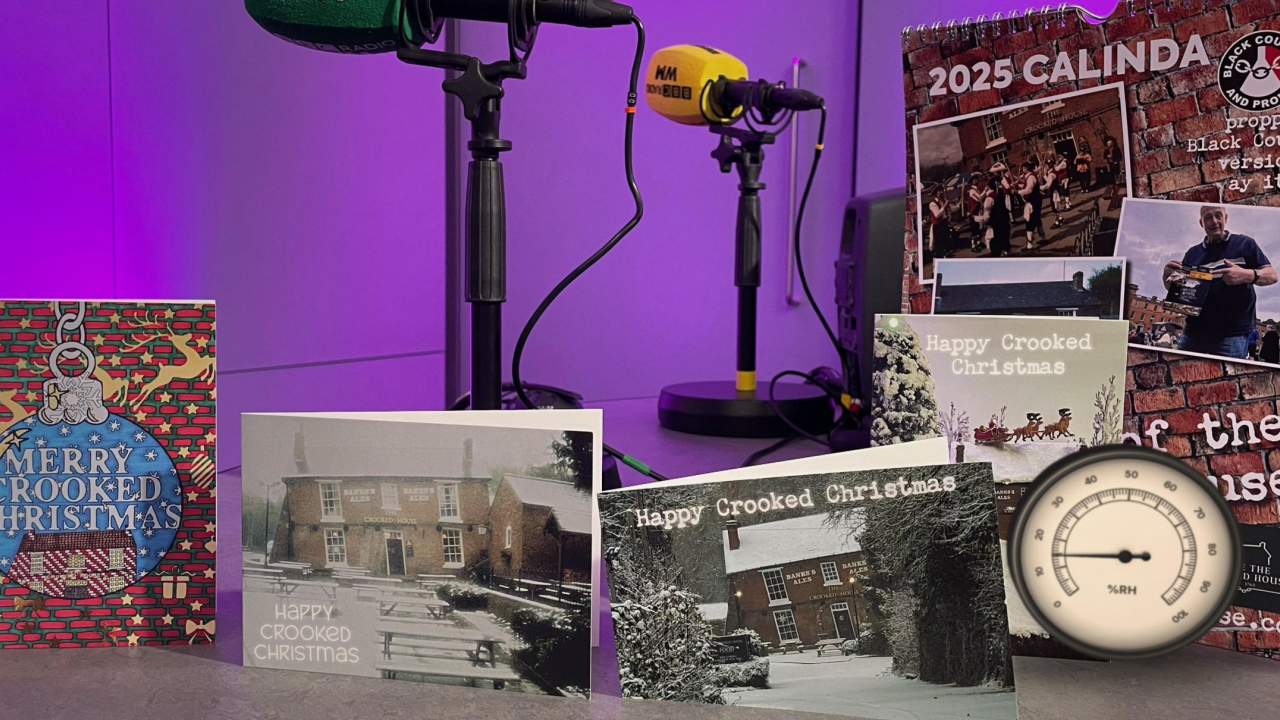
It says 15 %
